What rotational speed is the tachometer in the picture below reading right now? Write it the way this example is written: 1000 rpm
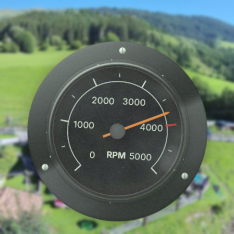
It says 3750 rpm
